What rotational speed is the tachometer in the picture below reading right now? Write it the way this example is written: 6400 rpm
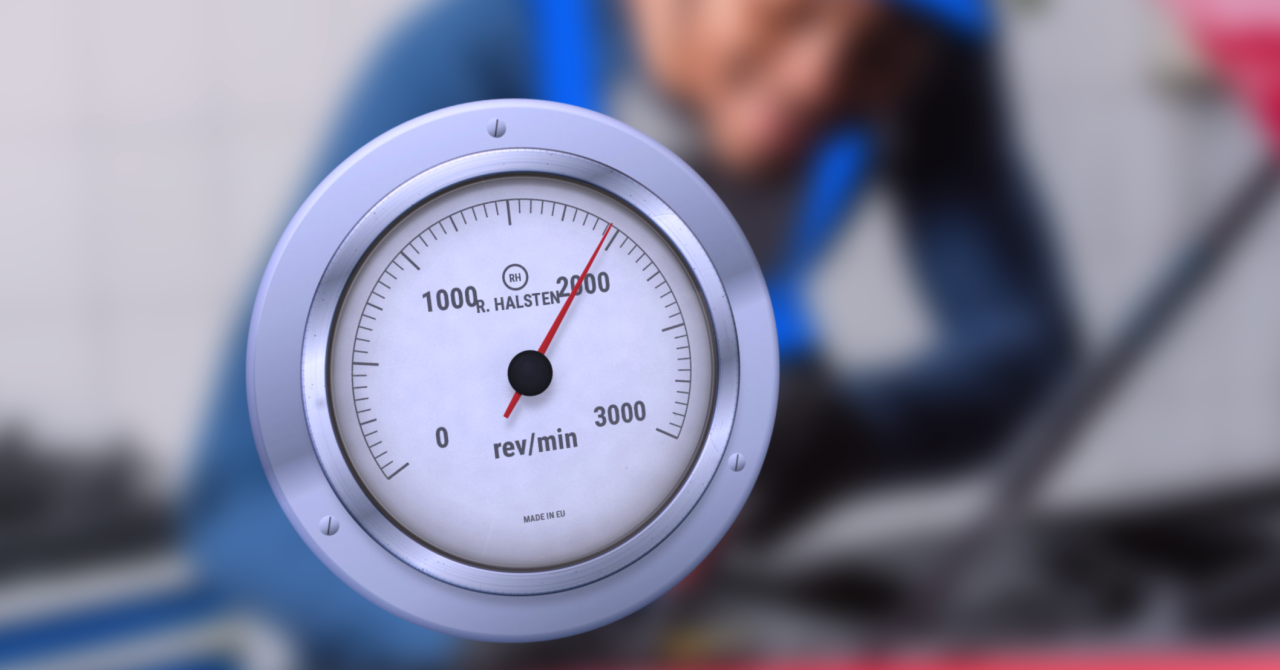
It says 1950 rpm
